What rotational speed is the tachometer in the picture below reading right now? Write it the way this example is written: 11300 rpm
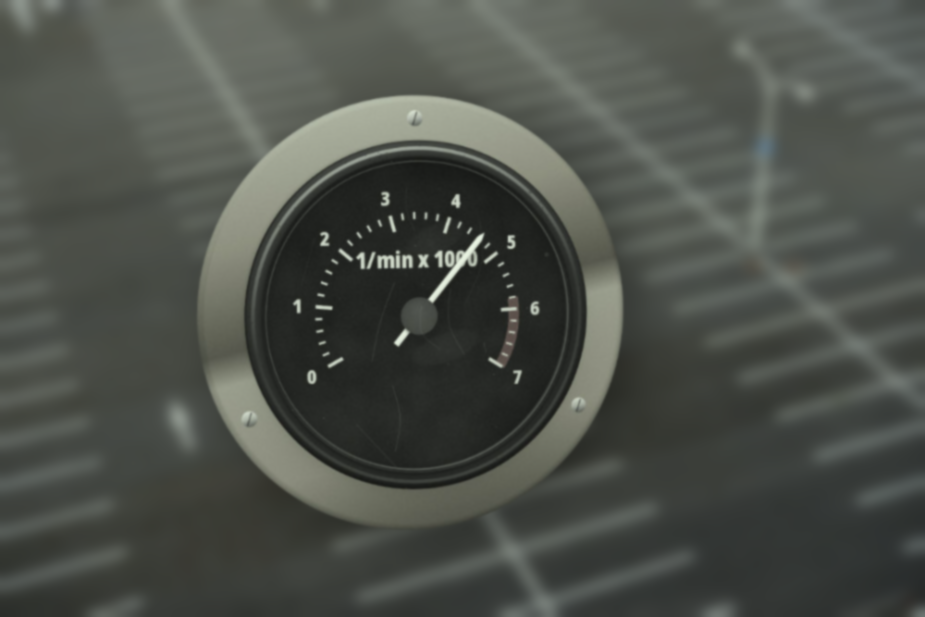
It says 4600 rpm
